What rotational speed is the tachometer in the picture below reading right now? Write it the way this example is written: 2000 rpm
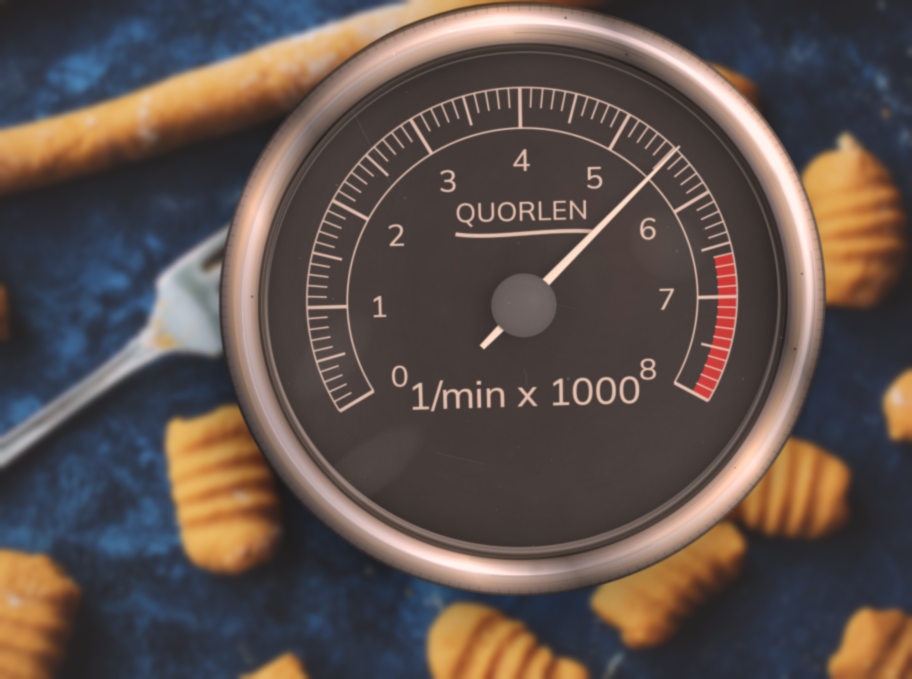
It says 5500 rpm
